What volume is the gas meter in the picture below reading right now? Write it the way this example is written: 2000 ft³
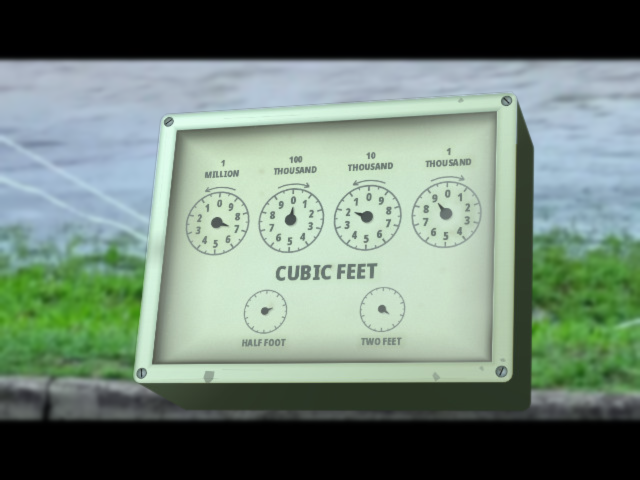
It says 701900 ft³
